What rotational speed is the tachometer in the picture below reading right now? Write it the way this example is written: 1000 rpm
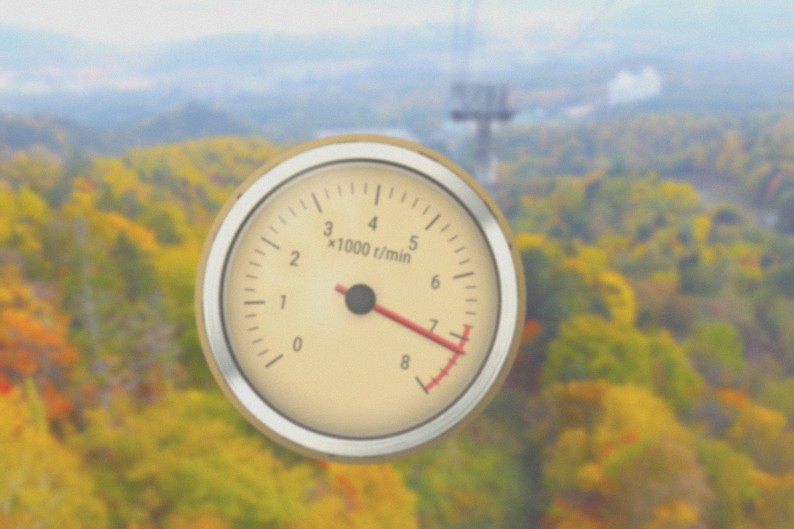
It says 7200 rpm
